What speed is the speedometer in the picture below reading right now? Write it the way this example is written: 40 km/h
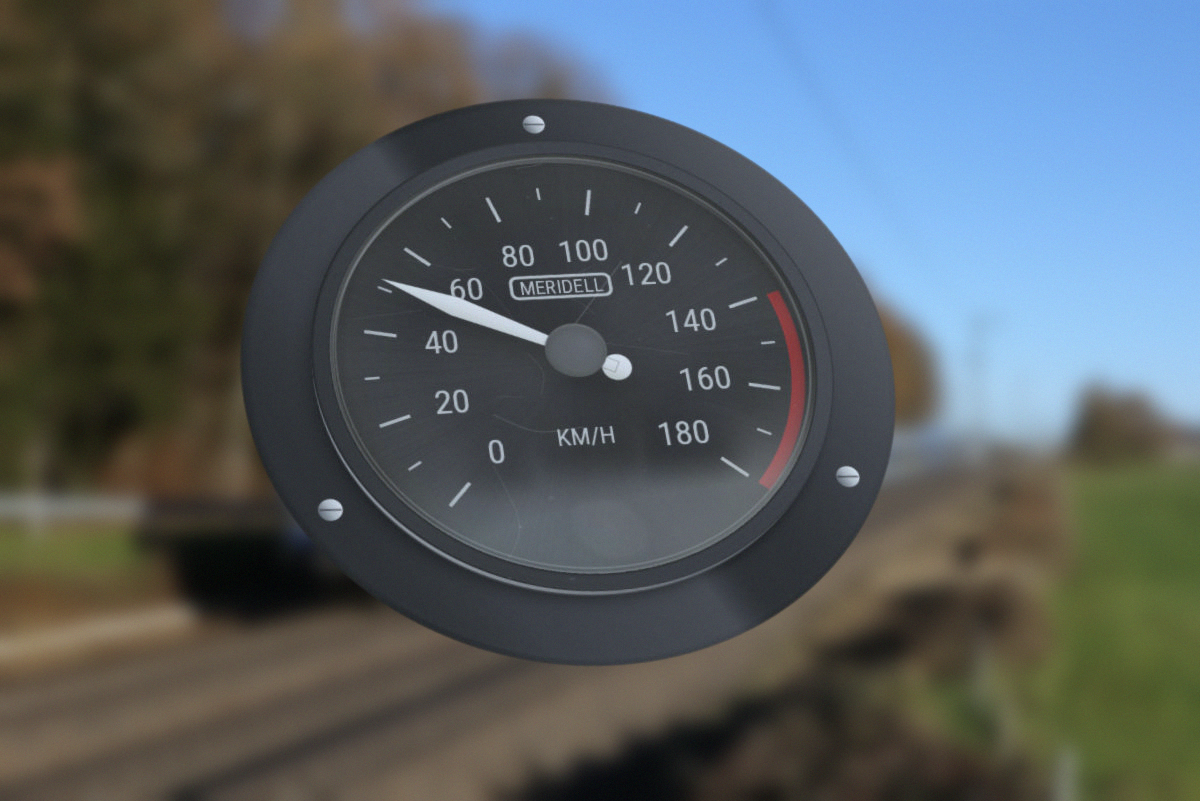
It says 50 km/h
